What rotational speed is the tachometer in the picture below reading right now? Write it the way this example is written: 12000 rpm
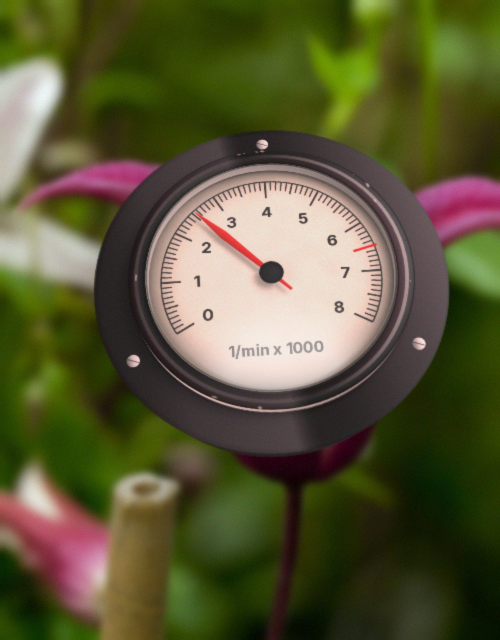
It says 2500 rpm
